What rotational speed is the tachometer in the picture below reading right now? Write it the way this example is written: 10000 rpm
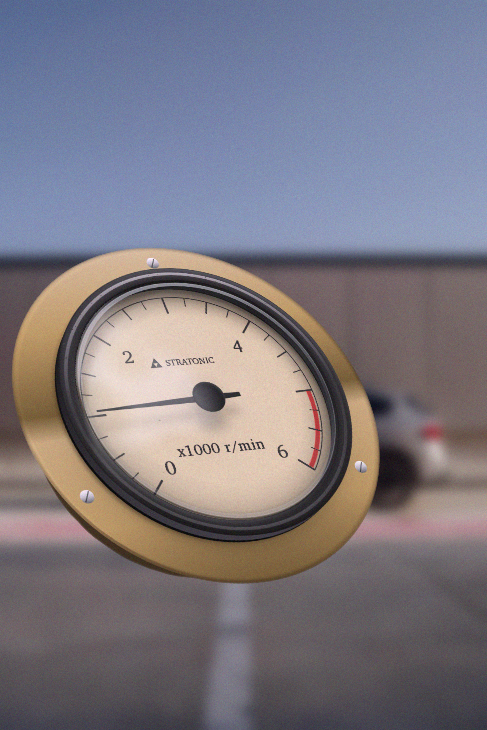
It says 1000 rpm
